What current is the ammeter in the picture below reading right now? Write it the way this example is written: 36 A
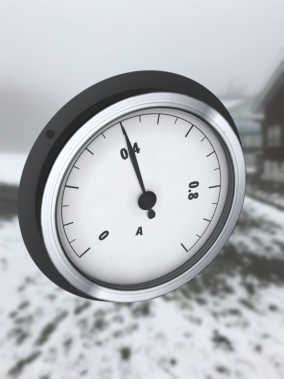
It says 0.4 A
